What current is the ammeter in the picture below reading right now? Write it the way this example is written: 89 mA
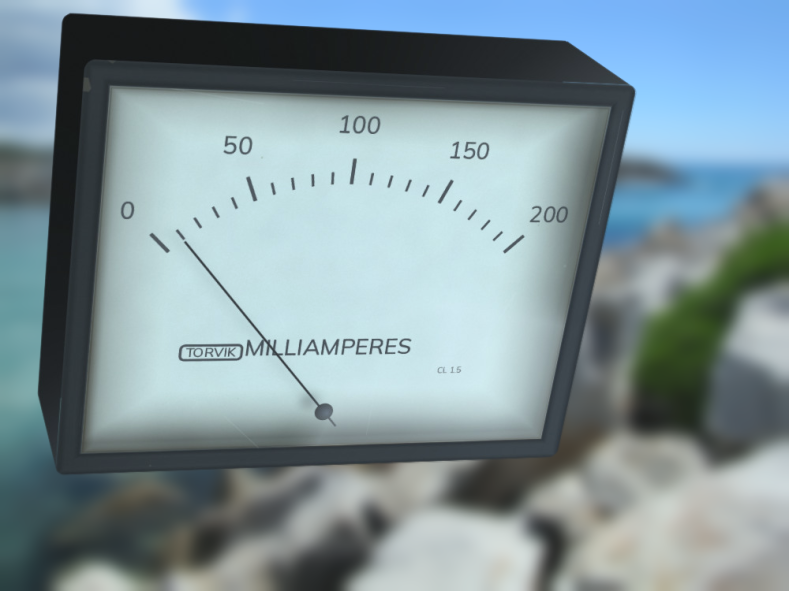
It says 10 mA
